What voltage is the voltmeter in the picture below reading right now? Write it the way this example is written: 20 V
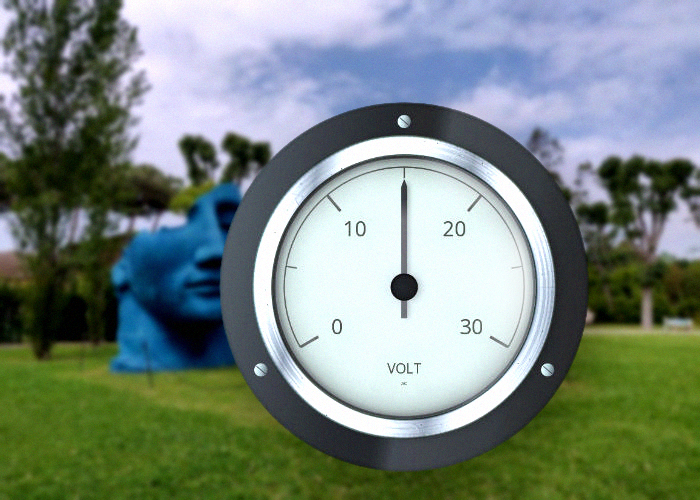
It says 15 V
